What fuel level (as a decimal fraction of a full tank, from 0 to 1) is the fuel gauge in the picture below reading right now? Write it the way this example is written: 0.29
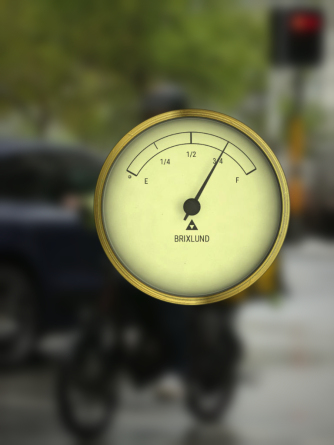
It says 0.75
